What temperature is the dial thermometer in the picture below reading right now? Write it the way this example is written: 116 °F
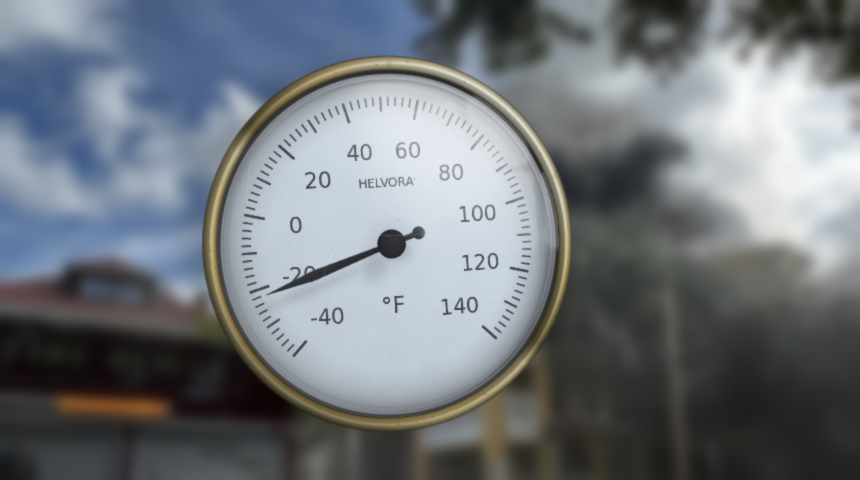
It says -22 °F
